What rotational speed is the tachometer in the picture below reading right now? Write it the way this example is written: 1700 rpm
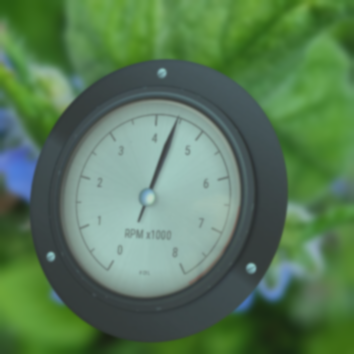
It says 4500 rpm
